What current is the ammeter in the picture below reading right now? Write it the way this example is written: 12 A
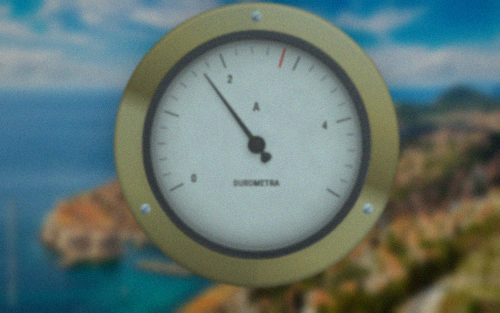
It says 1.7 A
